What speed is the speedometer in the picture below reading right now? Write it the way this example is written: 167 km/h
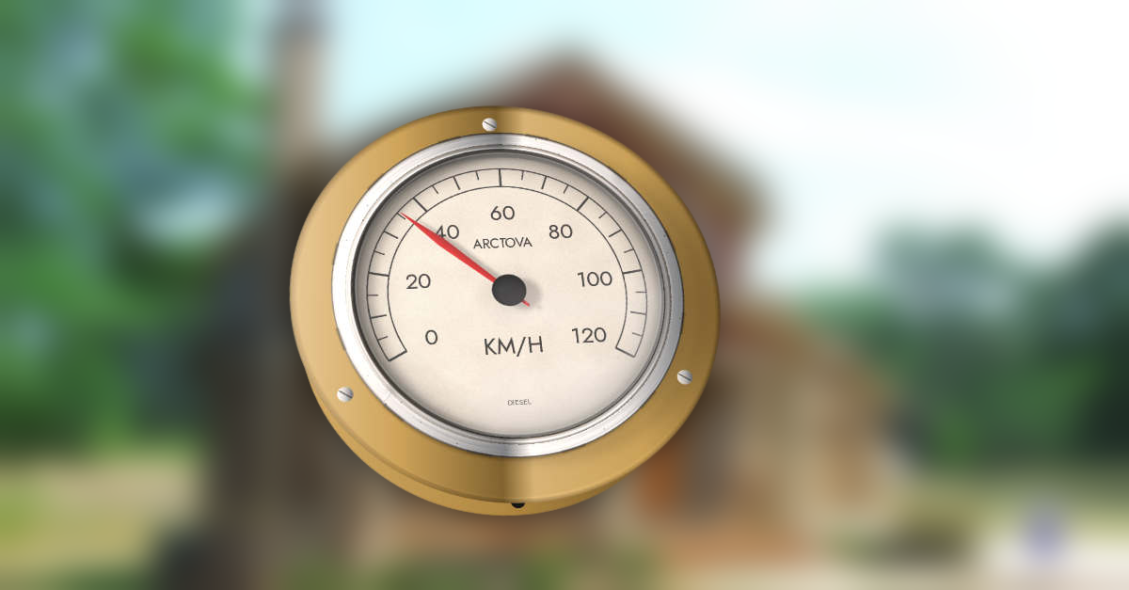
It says 35 km/h
